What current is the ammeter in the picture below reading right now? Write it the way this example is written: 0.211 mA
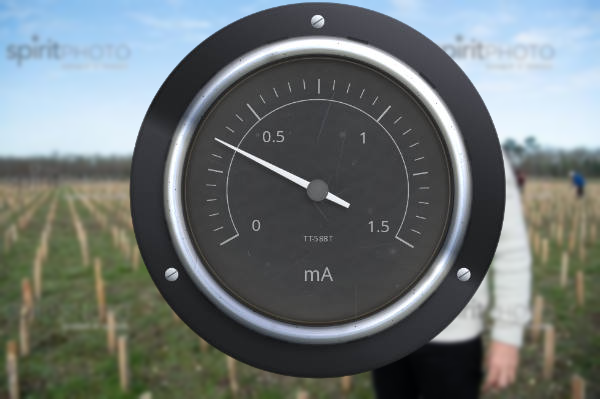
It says 0.35 mA
